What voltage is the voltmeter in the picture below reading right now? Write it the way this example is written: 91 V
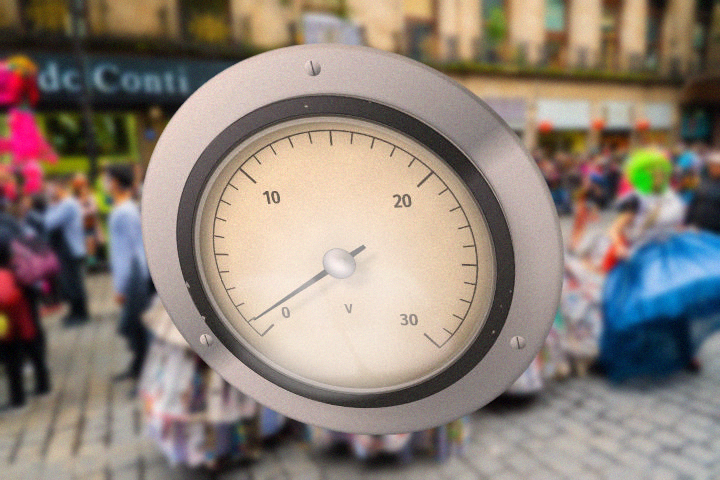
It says 1 V
